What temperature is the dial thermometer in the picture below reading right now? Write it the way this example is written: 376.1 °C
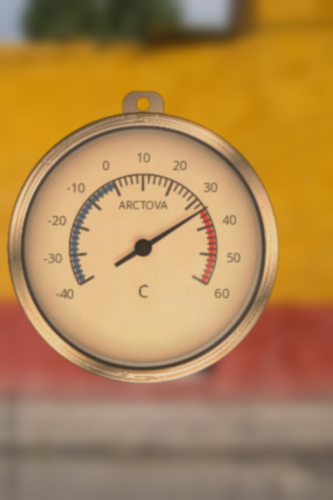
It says 34 °C
